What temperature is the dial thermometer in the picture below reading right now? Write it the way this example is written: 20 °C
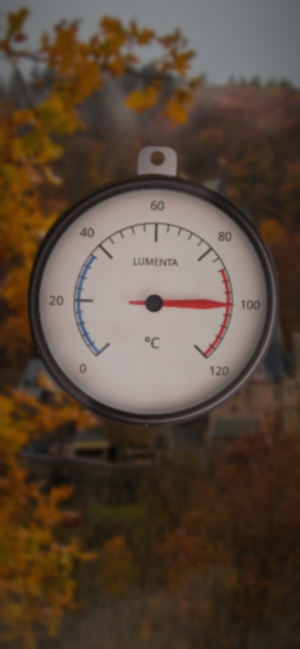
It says 100 °C
